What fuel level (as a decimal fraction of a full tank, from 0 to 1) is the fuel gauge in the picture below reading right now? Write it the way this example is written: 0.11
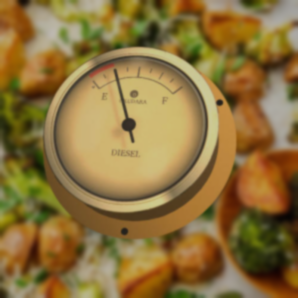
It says 0.25
